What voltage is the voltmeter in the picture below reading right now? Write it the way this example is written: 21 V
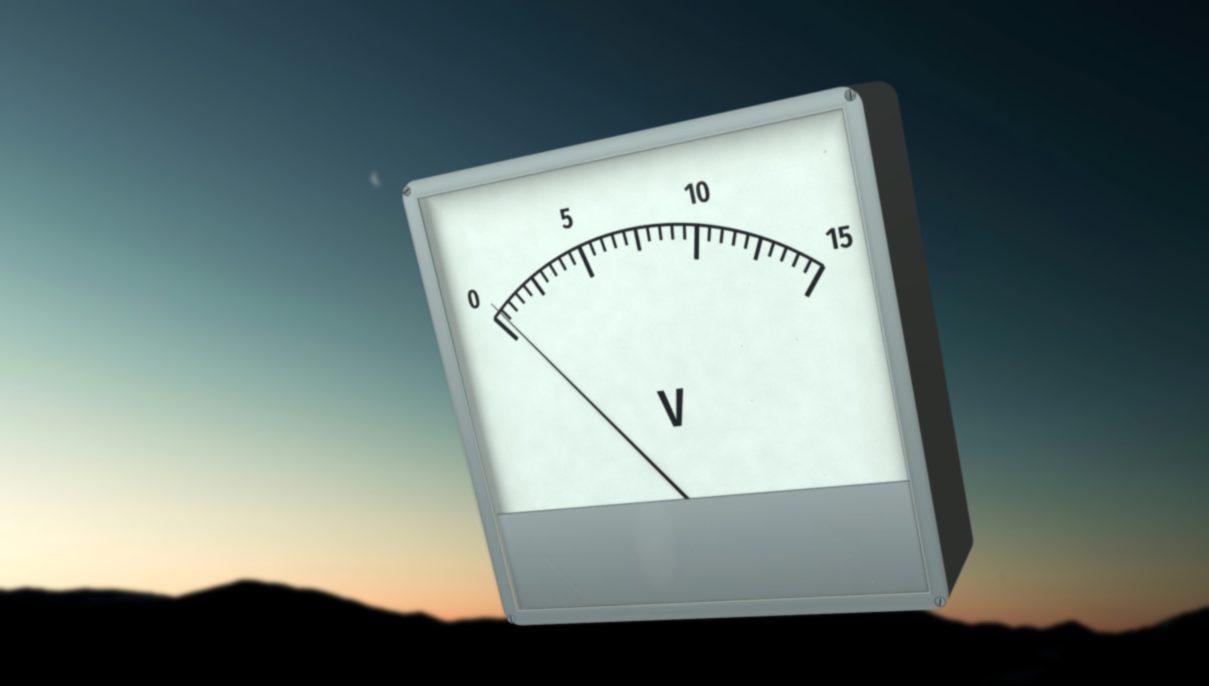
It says 0.5 V
